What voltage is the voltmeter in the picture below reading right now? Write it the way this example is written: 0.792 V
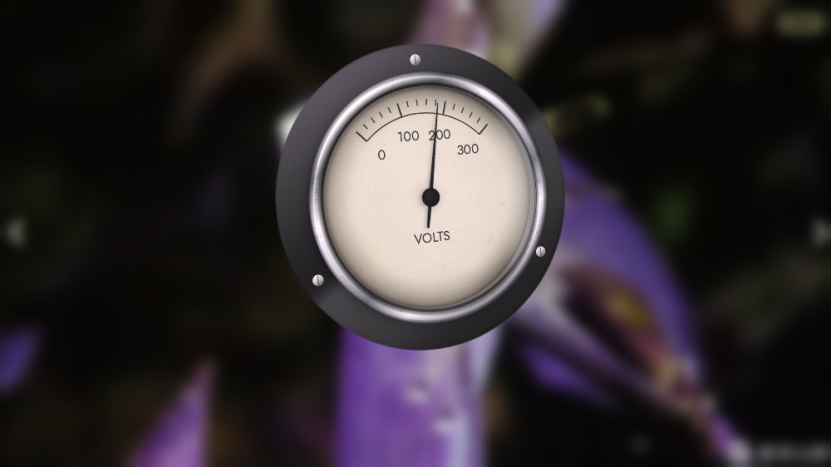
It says 180 V
